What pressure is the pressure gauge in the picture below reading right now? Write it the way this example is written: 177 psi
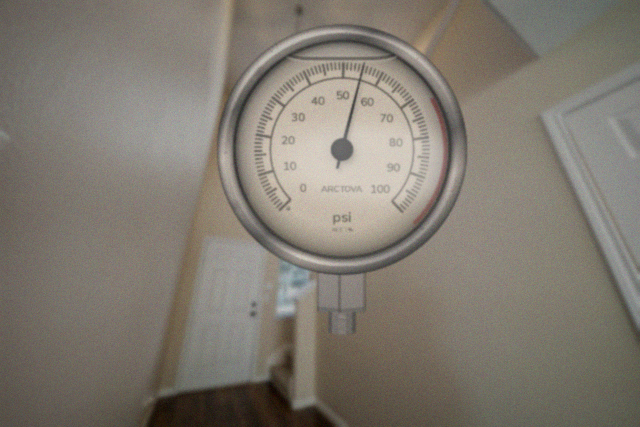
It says 55 psi
